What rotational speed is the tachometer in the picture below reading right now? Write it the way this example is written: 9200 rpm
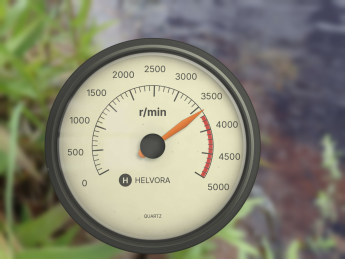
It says 3600 rpm
